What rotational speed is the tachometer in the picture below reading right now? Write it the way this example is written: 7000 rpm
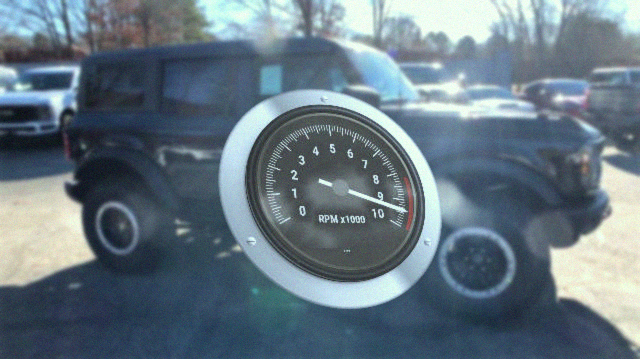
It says 9500 rpm
